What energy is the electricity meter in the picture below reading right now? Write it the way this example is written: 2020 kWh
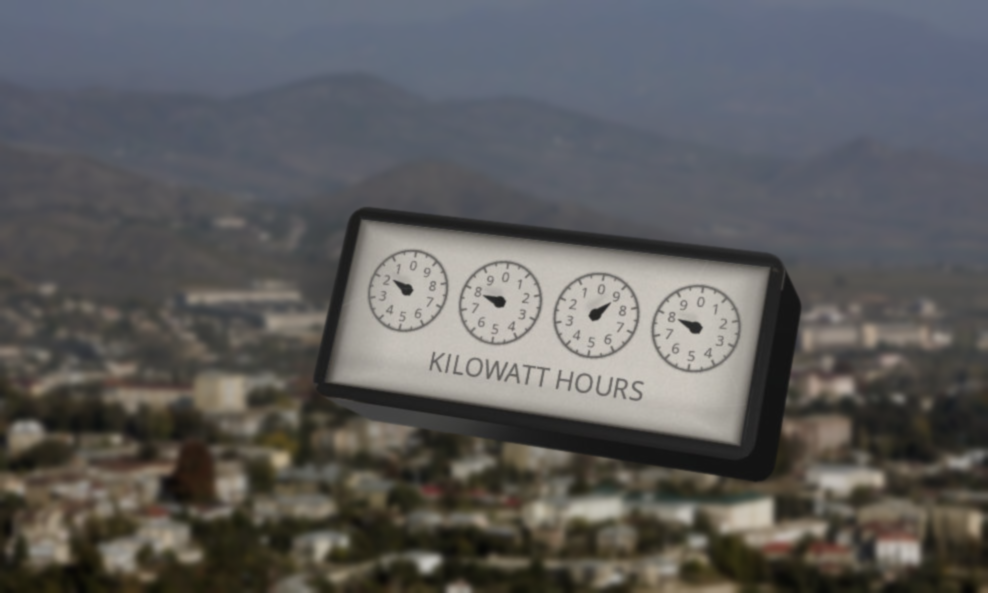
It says 1788 kWh
